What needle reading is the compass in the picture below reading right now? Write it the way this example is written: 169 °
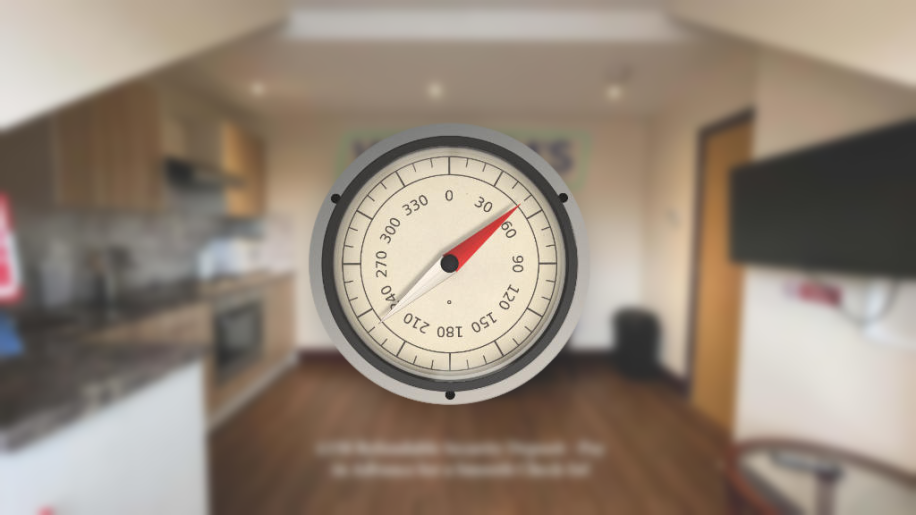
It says 50 °
